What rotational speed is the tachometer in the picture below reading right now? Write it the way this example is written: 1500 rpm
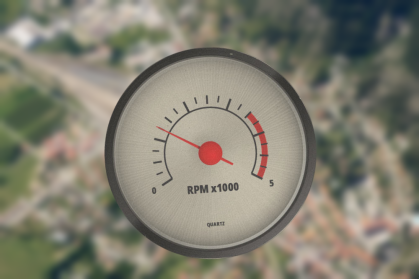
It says 1250 rpm
